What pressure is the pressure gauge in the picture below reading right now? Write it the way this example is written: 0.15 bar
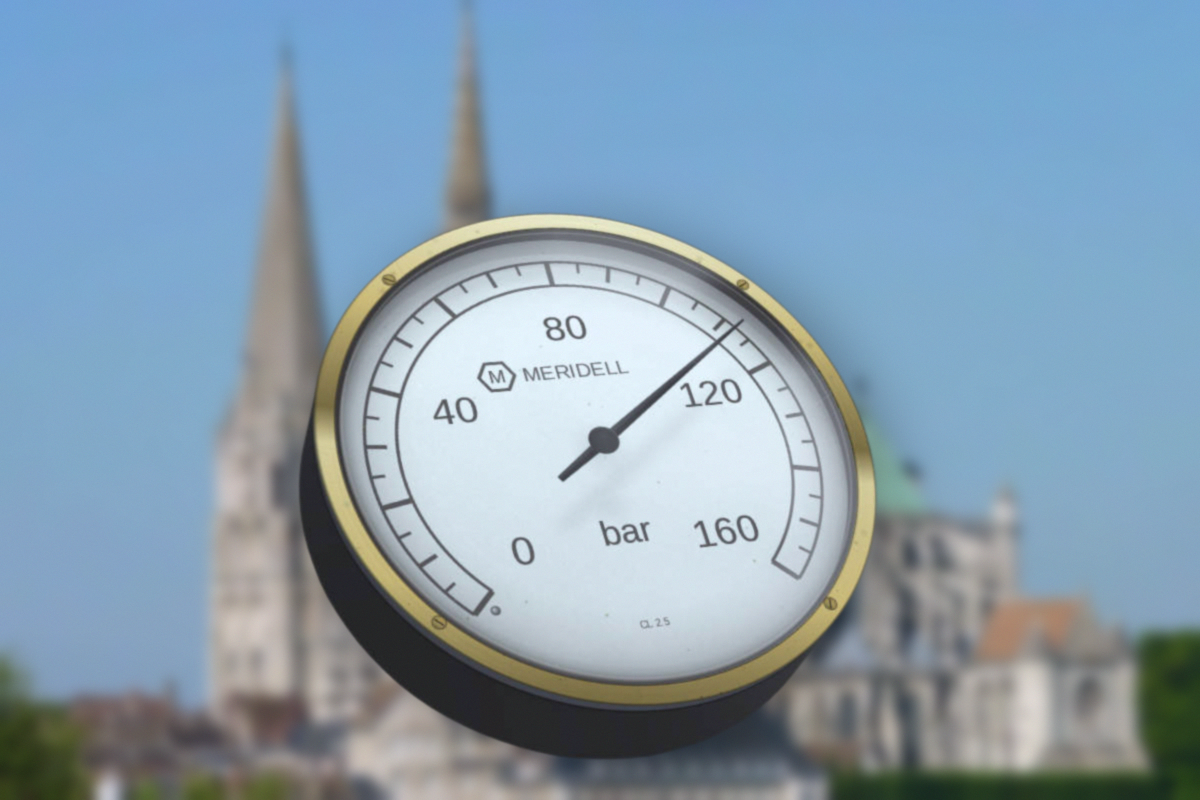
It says 112.5 bar
